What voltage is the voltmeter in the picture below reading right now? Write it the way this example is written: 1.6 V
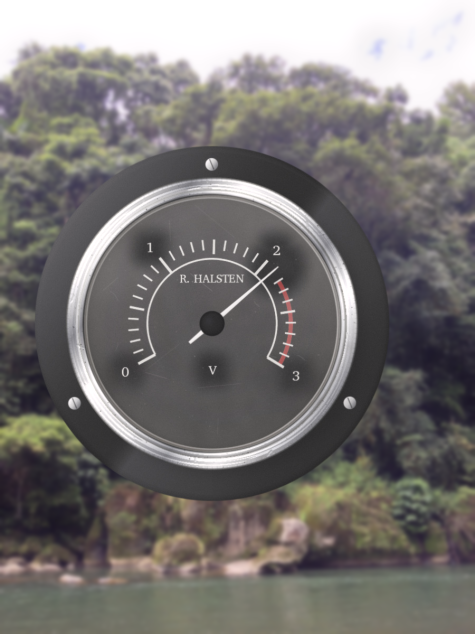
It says 2.1 V
